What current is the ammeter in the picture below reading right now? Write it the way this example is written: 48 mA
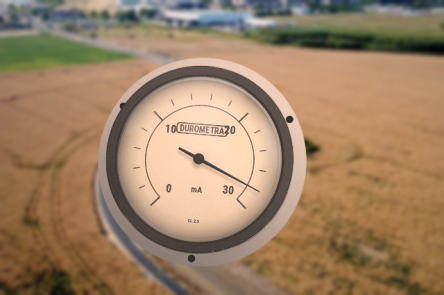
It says 28 mA
